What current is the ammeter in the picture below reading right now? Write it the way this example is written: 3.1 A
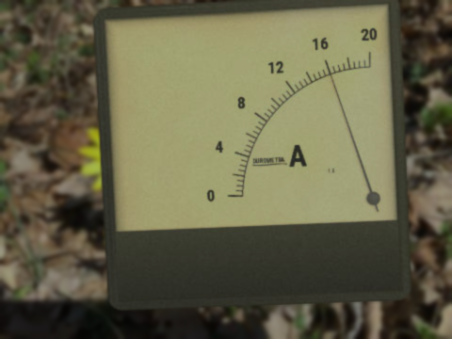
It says 16 A
